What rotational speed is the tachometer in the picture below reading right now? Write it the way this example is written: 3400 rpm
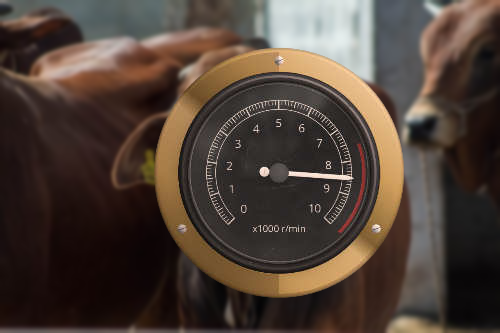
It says 8500 rpm
